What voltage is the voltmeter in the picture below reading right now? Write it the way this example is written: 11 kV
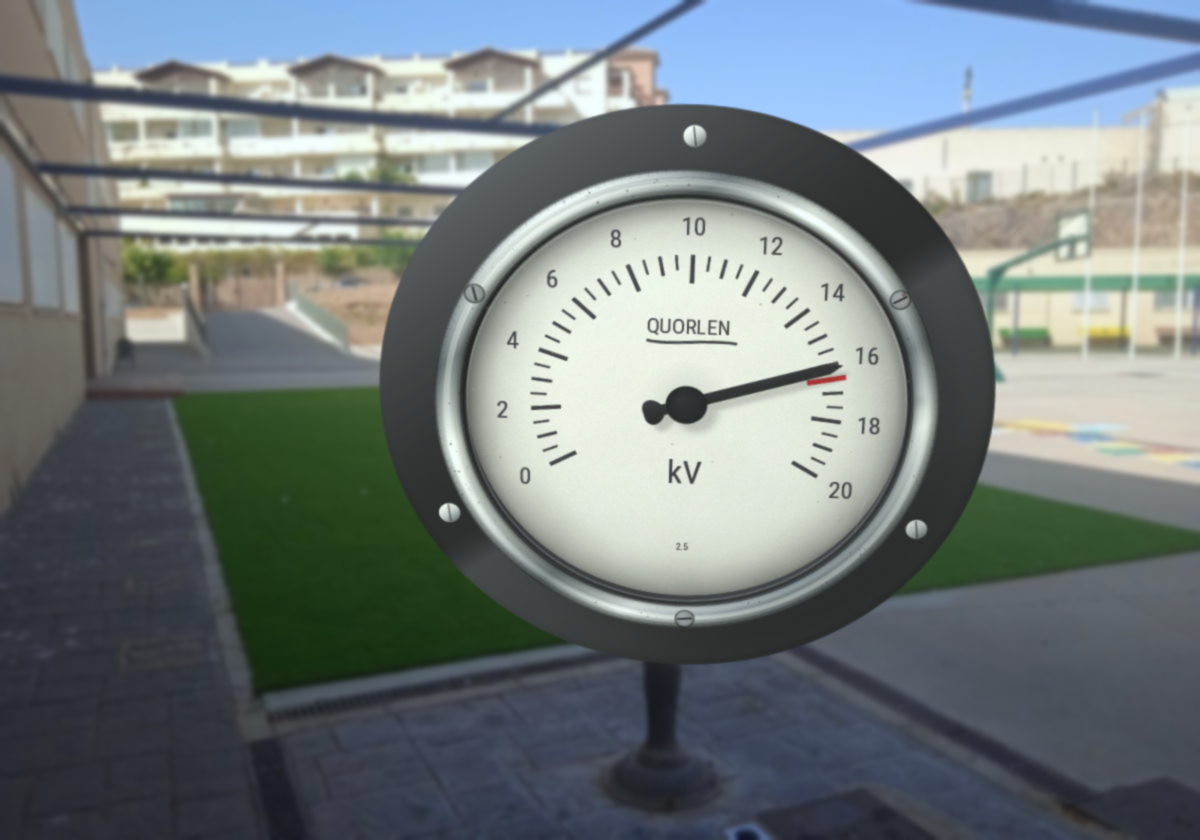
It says 16 kV
